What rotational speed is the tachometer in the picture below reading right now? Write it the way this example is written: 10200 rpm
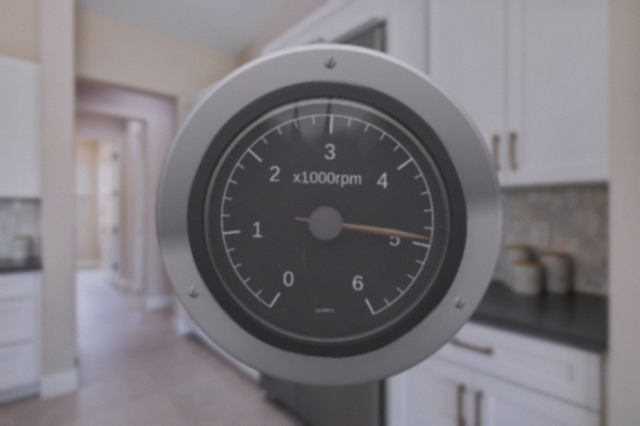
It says 4900 rpm
